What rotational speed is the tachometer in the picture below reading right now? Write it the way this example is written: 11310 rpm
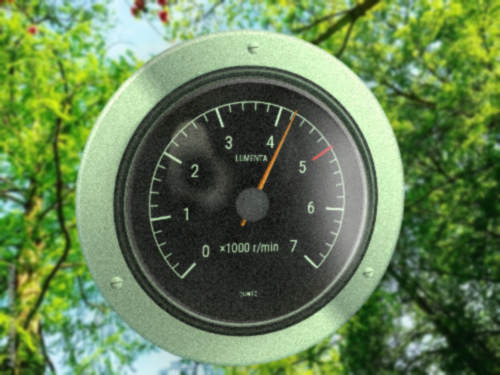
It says 4200 rpm
